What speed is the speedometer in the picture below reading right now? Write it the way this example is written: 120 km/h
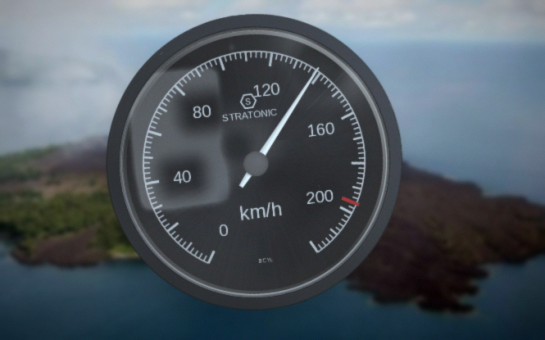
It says 138 km/h
